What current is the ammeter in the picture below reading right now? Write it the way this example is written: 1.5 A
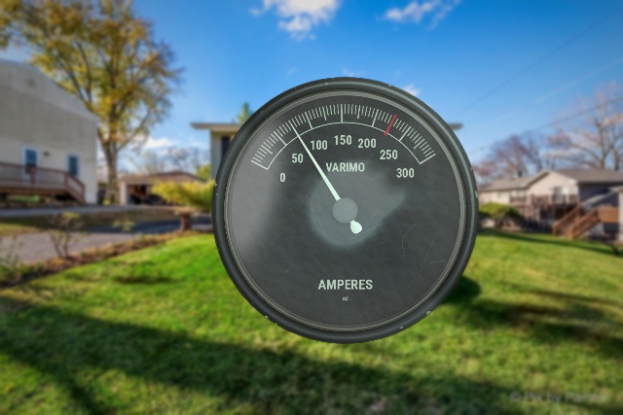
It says 75 A
